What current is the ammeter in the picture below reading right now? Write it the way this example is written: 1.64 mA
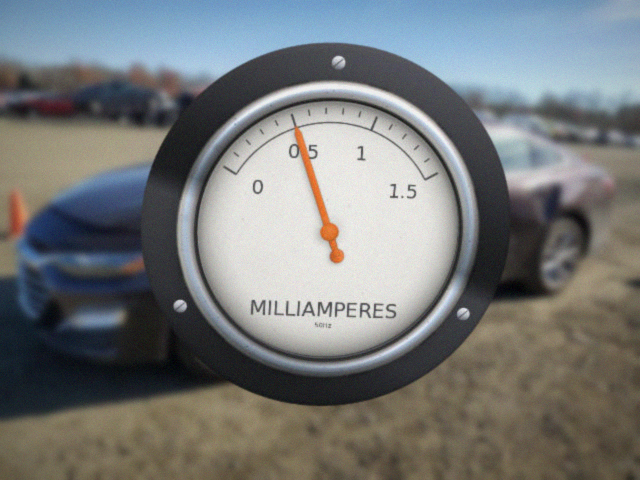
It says 0.5 mA
